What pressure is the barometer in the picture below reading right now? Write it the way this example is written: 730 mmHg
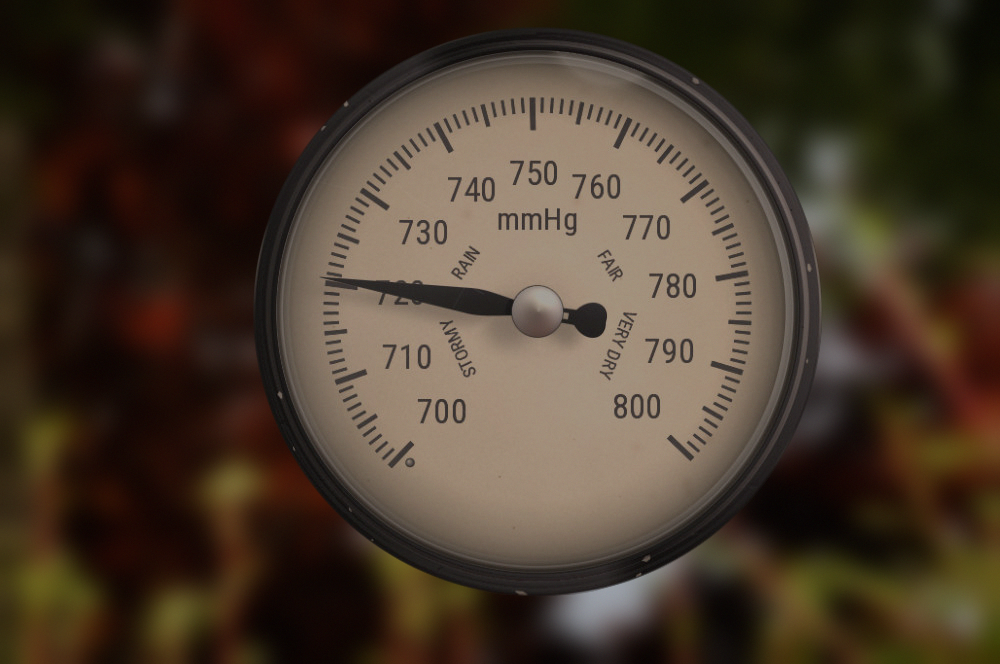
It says 720.5 mmHg
